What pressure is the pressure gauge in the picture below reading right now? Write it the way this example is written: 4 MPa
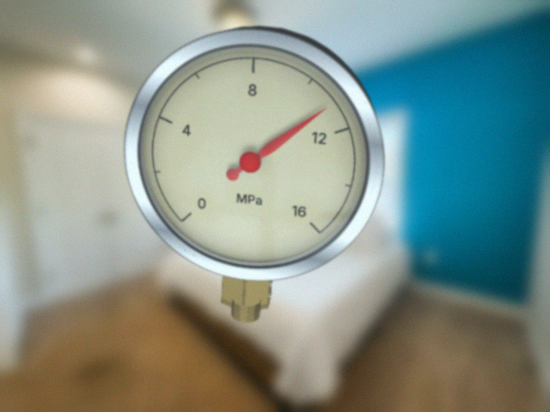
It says 11 MPa
